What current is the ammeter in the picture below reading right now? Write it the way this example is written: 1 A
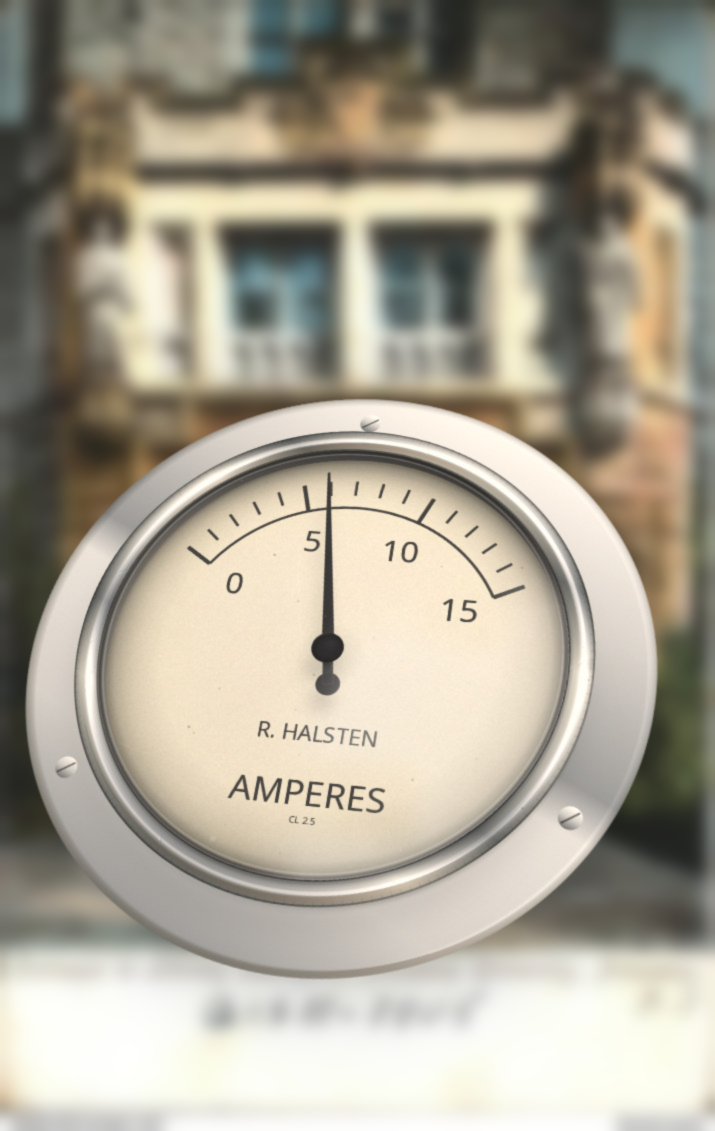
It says 6 A
